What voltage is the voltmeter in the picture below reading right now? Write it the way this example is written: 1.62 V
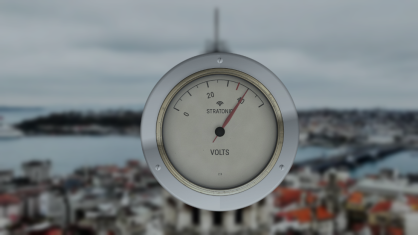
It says 40 V
